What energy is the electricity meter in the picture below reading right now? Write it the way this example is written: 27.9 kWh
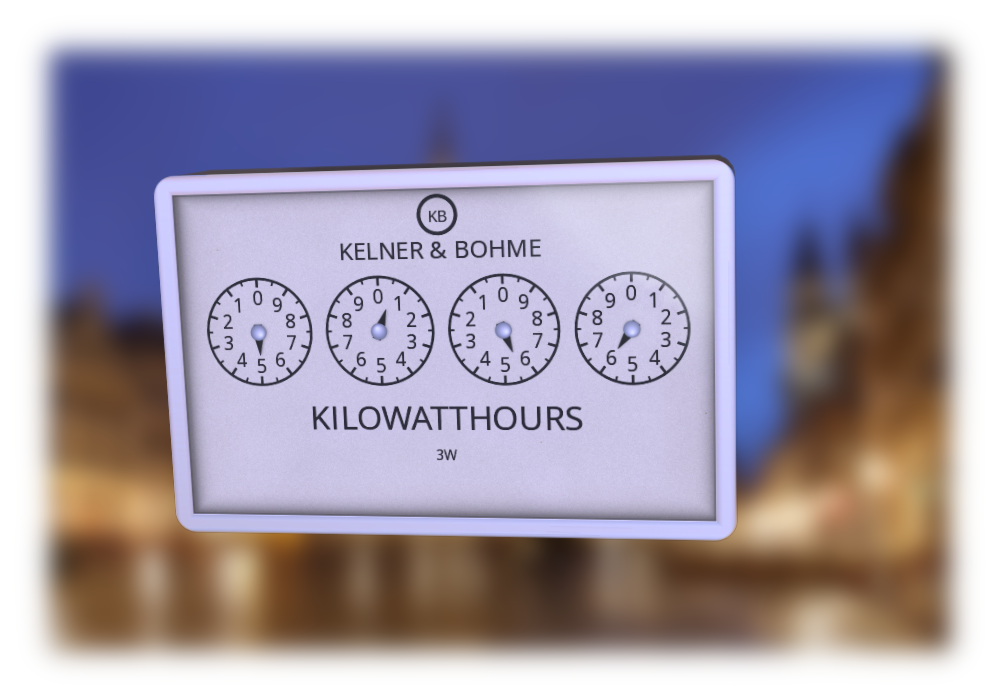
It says 5056 kWh
